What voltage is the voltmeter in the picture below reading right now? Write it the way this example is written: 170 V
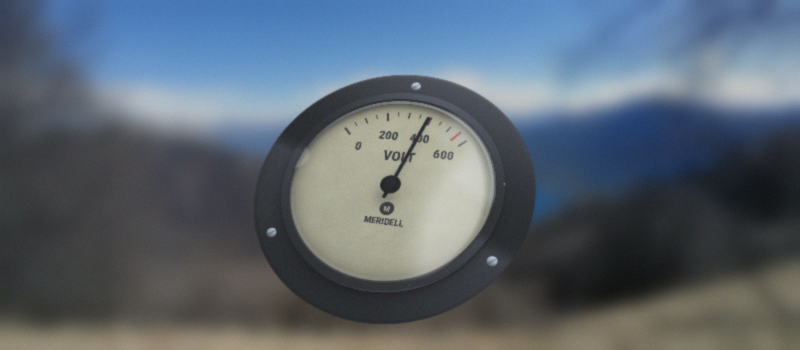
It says 400 V
